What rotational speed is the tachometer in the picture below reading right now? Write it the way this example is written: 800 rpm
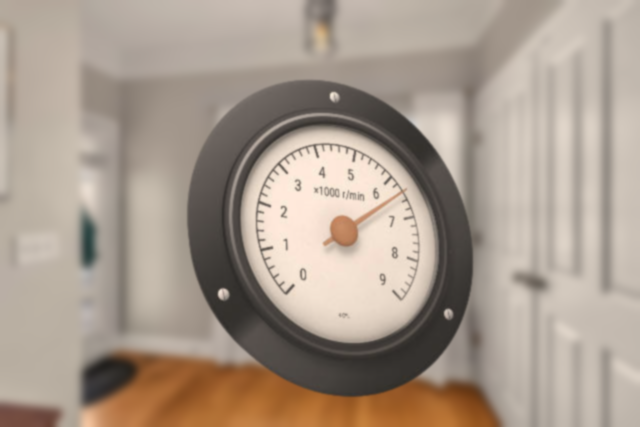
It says 6400 rpm
